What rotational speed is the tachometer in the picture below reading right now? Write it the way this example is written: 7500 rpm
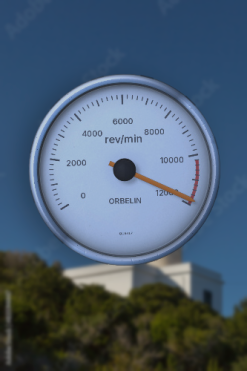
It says 11800 rpm
